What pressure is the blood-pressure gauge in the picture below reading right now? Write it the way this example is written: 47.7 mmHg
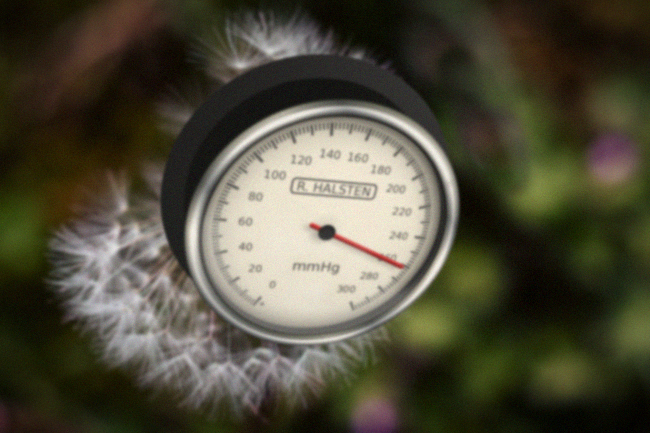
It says 260 mmHg
